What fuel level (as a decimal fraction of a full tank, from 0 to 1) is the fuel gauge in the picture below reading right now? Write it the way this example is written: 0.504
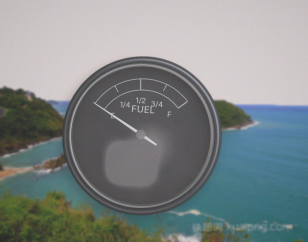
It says 0
